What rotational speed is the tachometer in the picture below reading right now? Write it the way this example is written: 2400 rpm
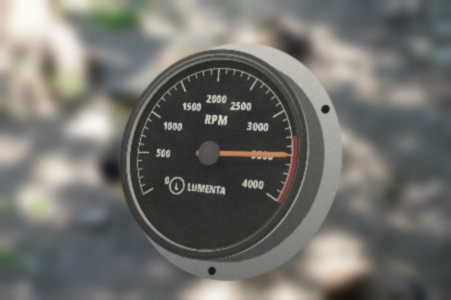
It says 3500 rpm
